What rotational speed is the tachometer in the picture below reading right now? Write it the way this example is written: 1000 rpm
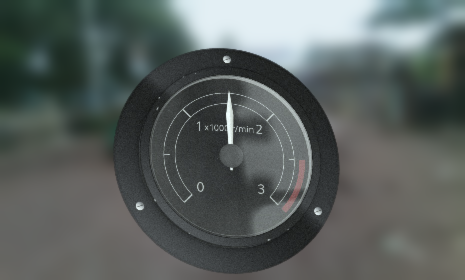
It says 1500 rpm
